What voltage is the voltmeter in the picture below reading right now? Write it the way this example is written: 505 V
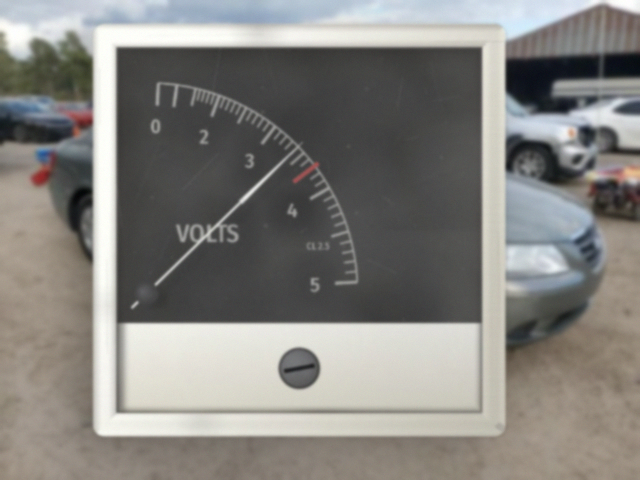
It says 3.4 V
